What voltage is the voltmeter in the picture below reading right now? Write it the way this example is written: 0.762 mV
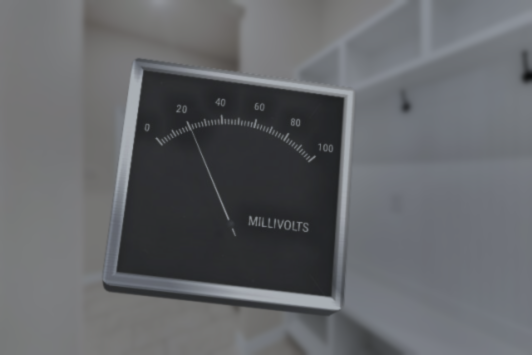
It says 20 mV
